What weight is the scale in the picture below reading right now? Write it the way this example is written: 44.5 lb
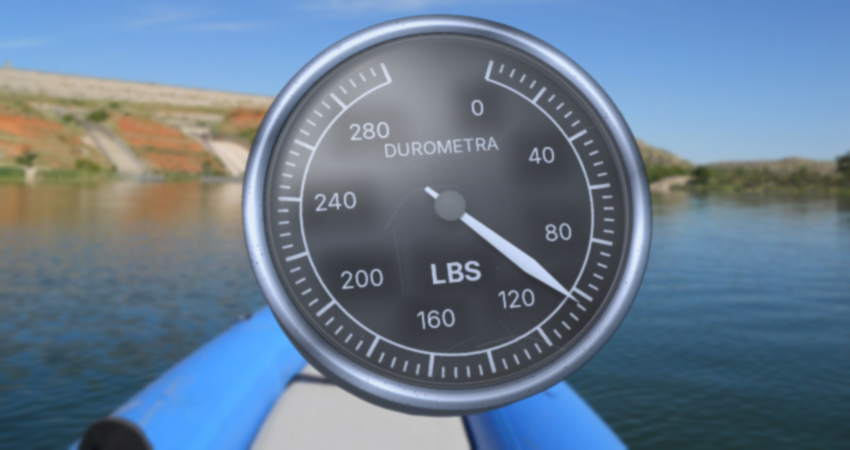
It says 104 lb
